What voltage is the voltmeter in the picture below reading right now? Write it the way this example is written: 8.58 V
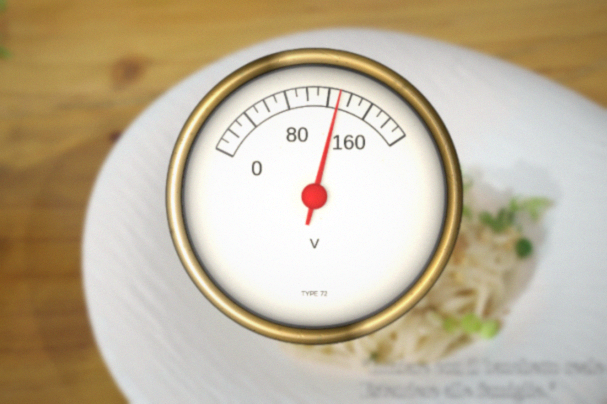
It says 130 V
